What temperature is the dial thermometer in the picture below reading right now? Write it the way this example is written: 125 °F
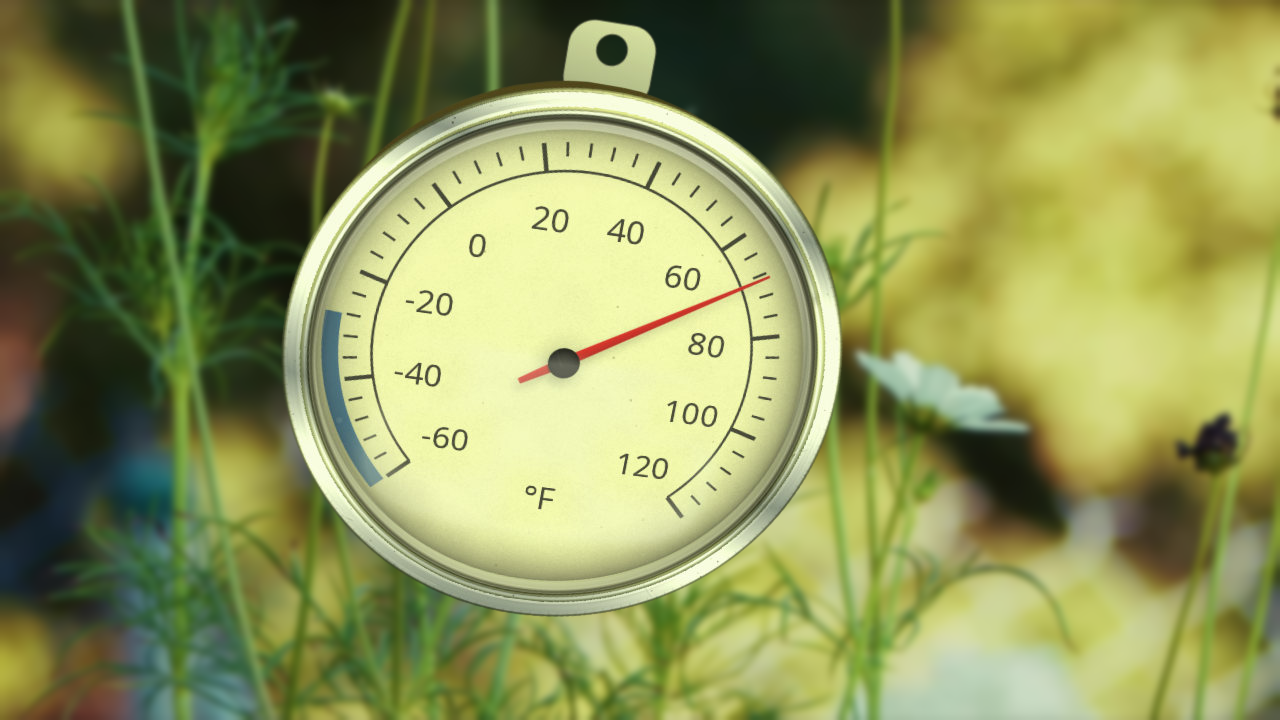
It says 68 °F
